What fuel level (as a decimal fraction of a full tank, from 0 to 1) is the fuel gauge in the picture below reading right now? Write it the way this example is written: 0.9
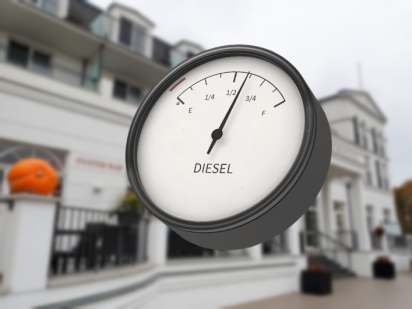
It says 0.625
